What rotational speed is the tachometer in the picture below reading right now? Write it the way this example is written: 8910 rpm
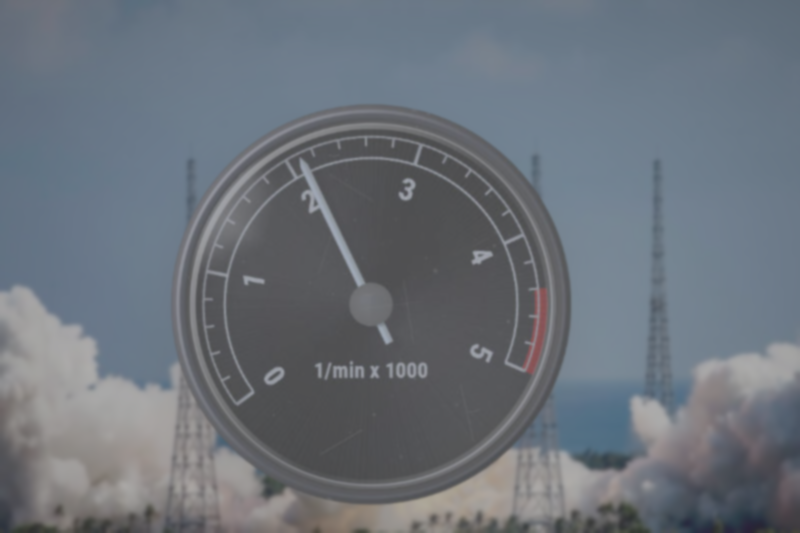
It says 2100 rpm
